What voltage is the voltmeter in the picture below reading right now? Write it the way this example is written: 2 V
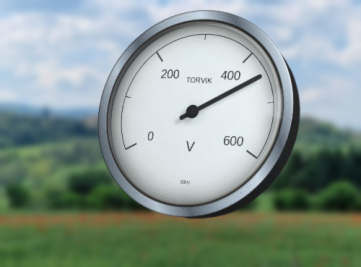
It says 450 V
